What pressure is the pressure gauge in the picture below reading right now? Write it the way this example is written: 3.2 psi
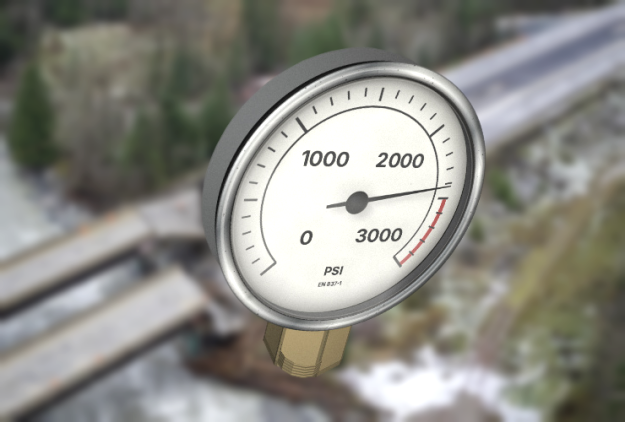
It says 2400 psi
